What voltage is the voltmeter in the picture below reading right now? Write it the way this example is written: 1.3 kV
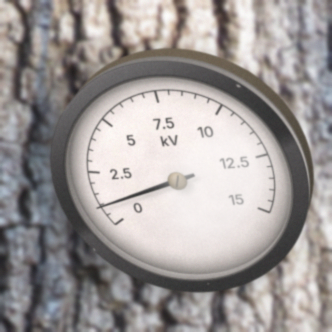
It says 1 kV
